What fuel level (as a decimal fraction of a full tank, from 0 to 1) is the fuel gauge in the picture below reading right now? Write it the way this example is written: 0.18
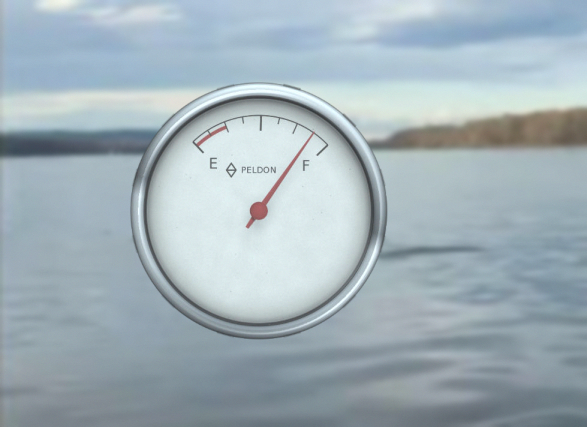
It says 0.875
